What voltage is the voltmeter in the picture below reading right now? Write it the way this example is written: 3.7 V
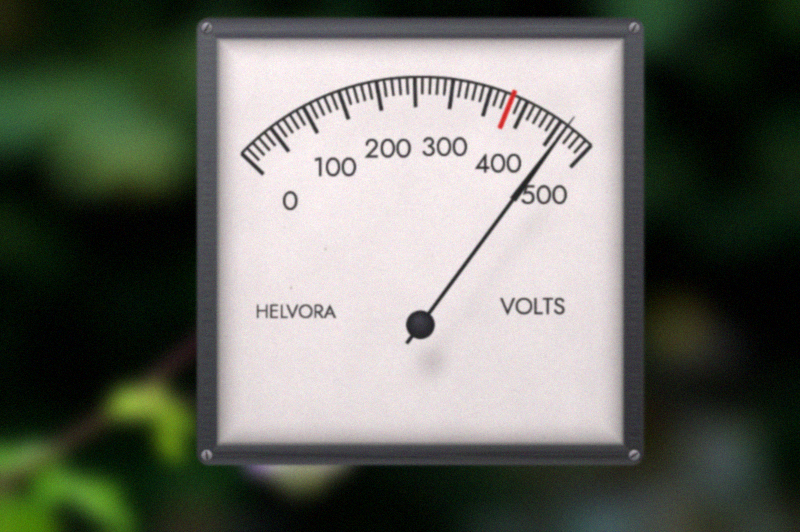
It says 460 V
